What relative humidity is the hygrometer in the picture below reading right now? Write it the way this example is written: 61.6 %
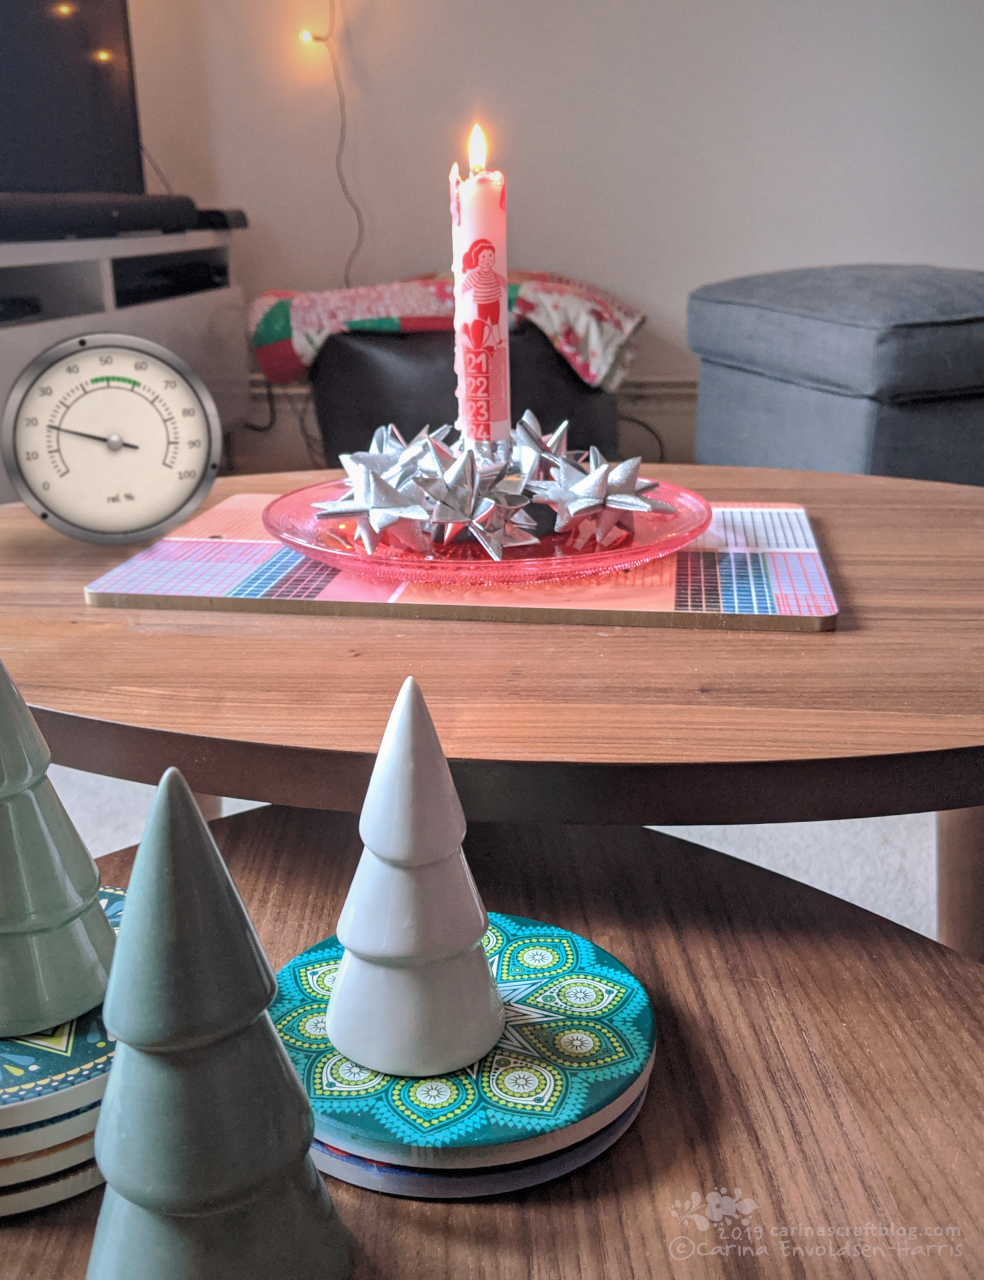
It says 20 %
